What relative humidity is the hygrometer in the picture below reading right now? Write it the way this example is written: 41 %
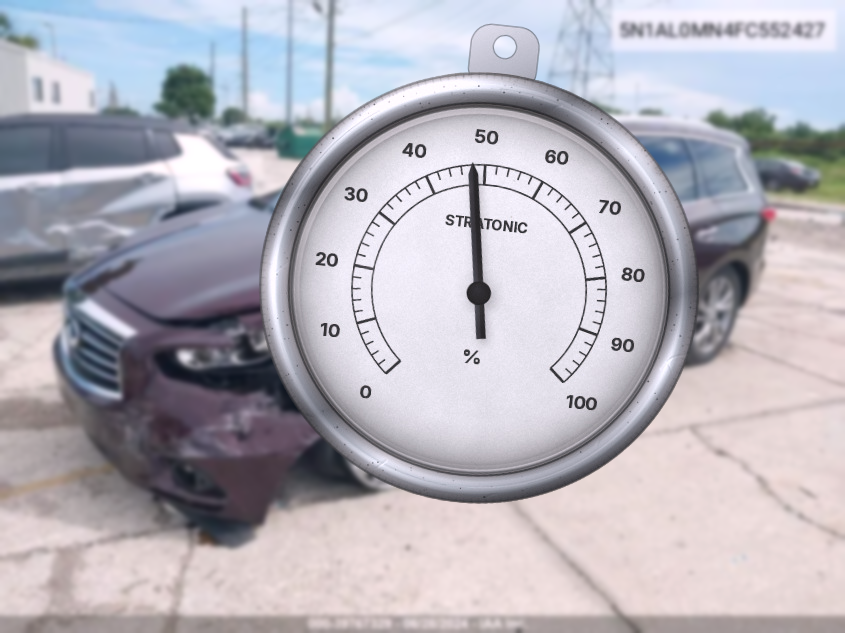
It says 48 %
